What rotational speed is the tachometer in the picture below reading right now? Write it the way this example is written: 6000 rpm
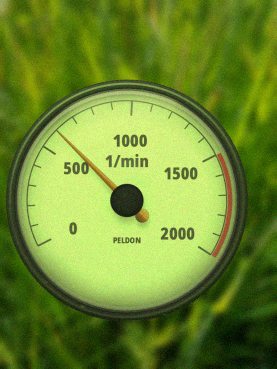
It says 600 rpm
